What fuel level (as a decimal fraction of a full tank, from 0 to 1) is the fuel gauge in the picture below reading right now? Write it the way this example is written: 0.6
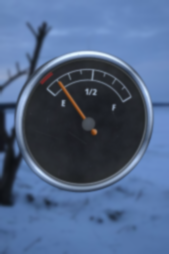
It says 0.125
